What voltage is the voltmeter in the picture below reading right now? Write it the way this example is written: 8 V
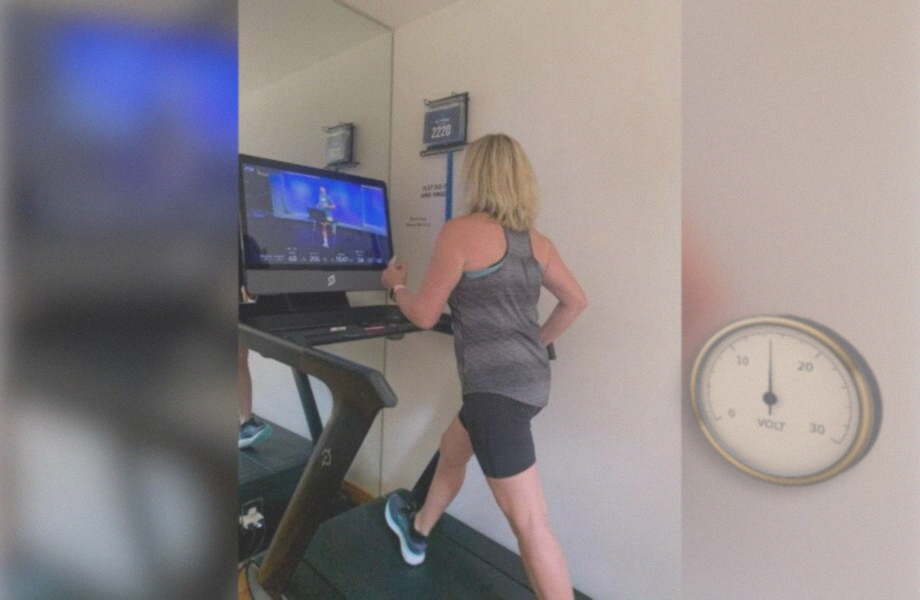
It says 15 V
